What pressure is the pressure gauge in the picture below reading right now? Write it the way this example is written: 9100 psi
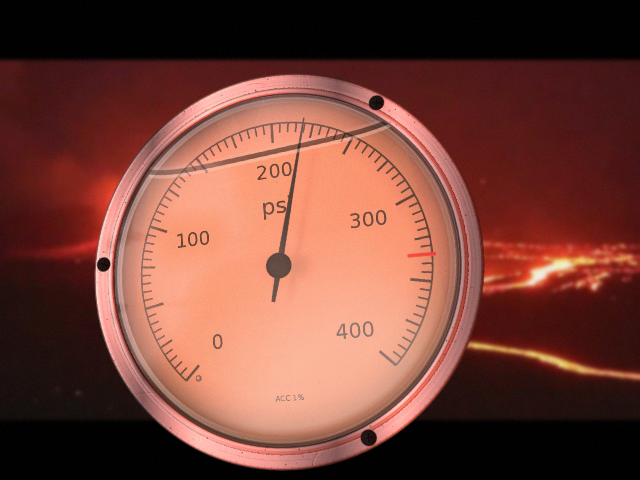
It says 220 psi
